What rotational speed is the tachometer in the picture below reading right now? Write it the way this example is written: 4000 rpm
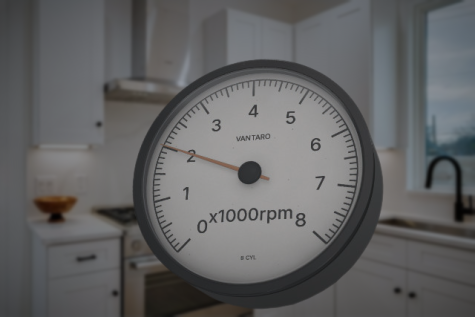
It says 2000 rpm
